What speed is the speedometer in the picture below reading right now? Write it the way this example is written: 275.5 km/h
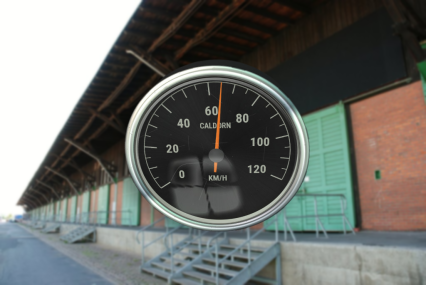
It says 65 km/h
